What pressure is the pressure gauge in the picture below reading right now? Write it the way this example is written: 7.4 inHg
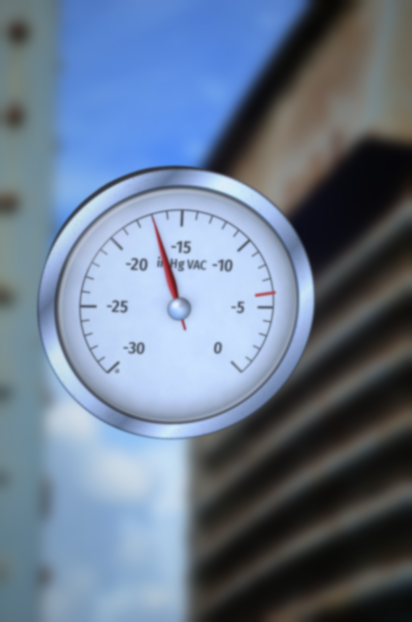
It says -17 inHg
